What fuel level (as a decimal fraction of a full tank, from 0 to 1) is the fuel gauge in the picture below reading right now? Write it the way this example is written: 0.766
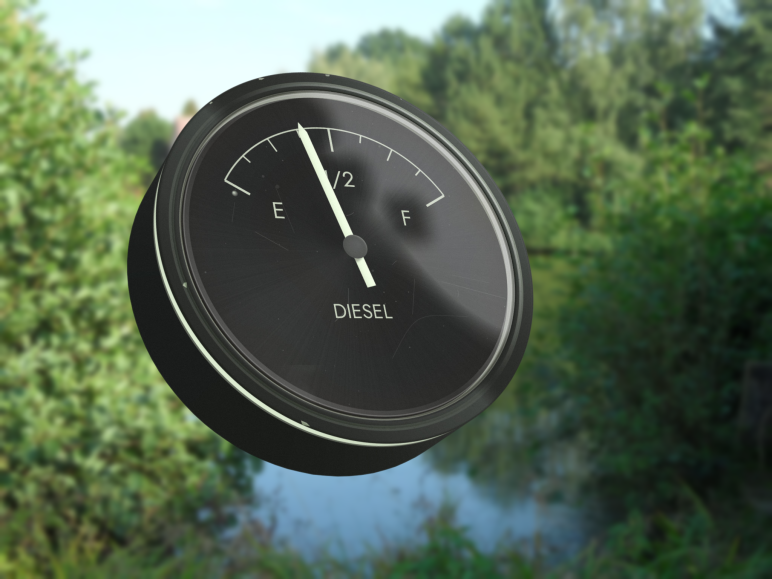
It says 0.375
